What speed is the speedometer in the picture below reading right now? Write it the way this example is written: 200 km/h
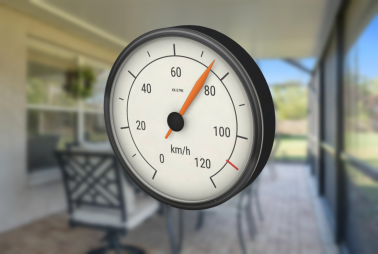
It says 75 km/h
